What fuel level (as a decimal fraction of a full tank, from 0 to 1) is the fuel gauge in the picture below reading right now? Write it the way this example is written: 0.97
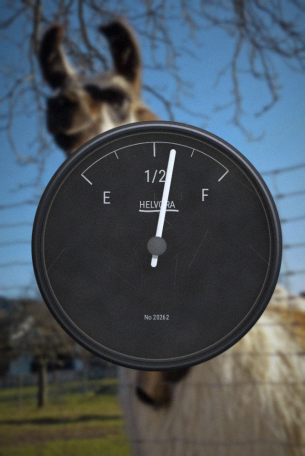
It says 0.625
